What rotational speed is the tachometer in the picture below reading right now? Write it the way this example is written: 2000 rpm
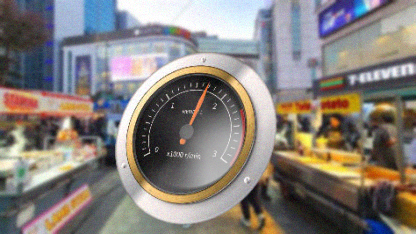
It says 1700 rpm
